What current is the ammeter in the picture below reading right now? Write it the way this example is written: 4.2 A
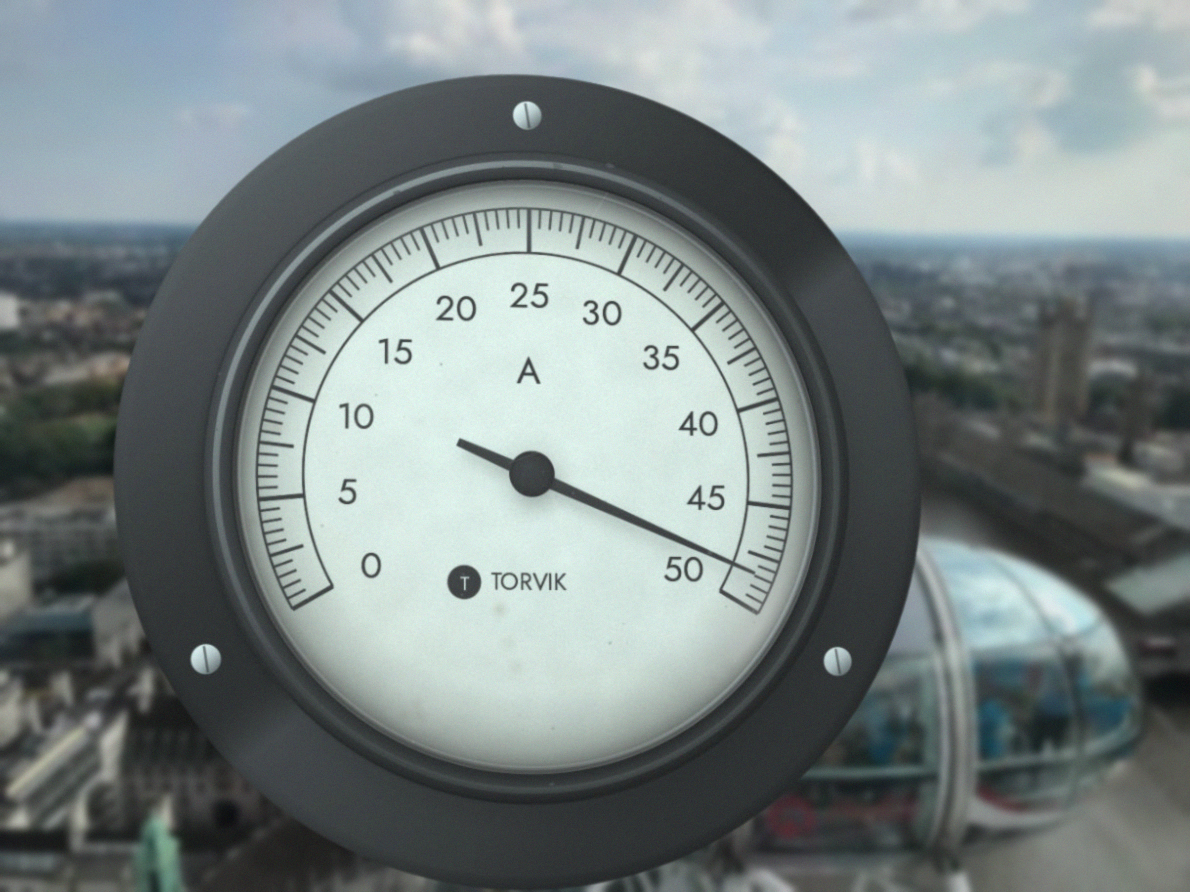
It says 48.5 A
